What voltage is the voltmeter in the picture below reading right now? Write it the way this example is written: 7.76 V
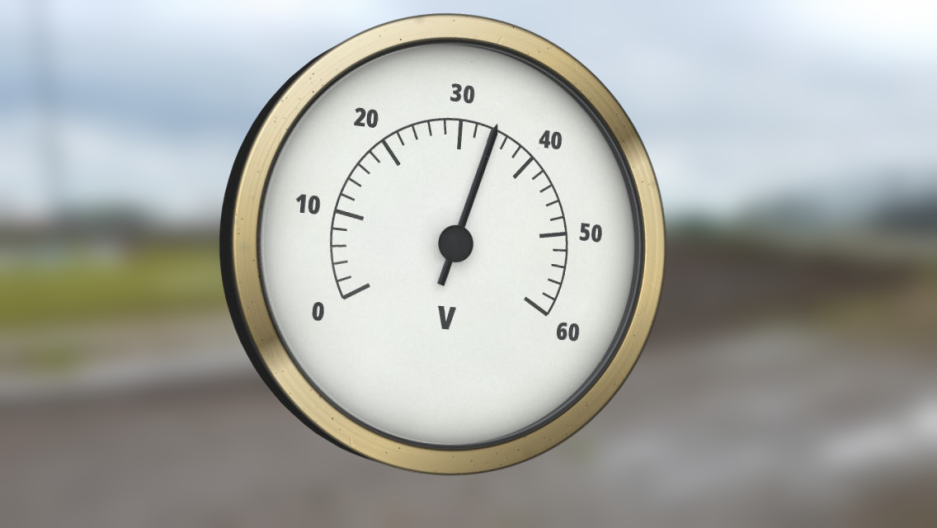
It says 34 V
